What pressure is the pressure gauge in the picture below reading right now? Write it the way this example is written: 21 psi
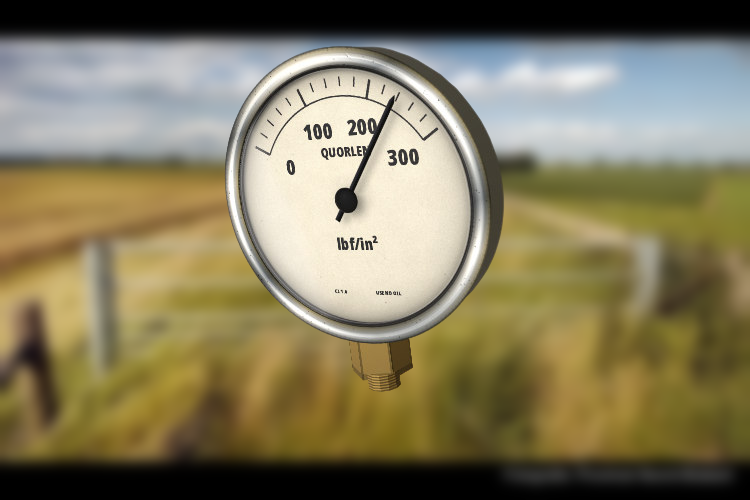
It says 240 psi
